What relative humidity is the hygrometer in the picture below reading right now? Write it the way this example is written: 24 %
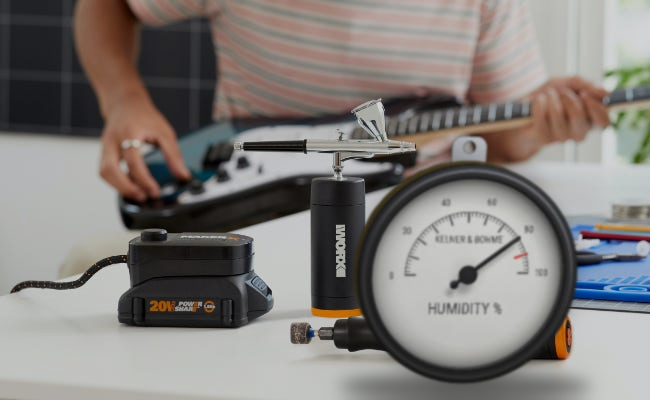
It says 80 %
